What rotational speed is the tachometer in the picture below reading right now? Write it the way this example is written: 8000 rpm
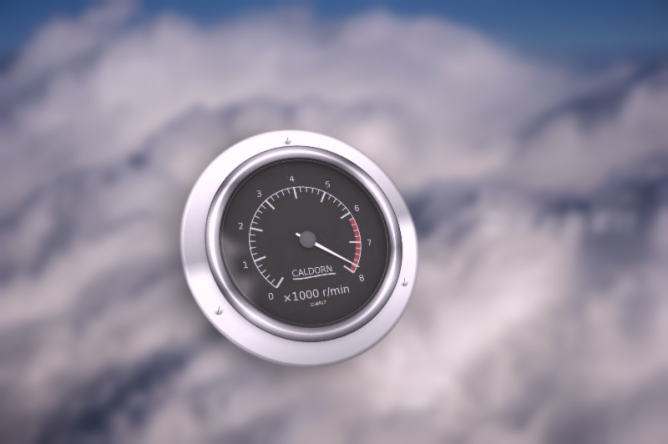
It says 7800 rpm
